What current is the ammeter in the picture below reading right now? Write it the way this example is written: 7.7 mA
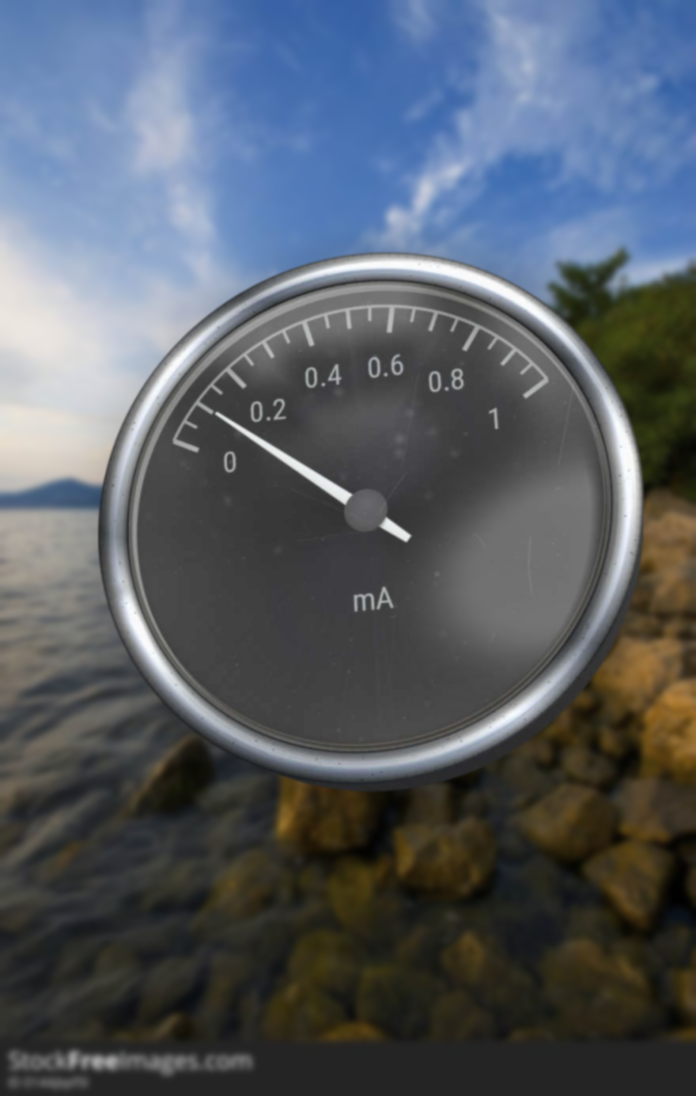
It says 0.1 mA
